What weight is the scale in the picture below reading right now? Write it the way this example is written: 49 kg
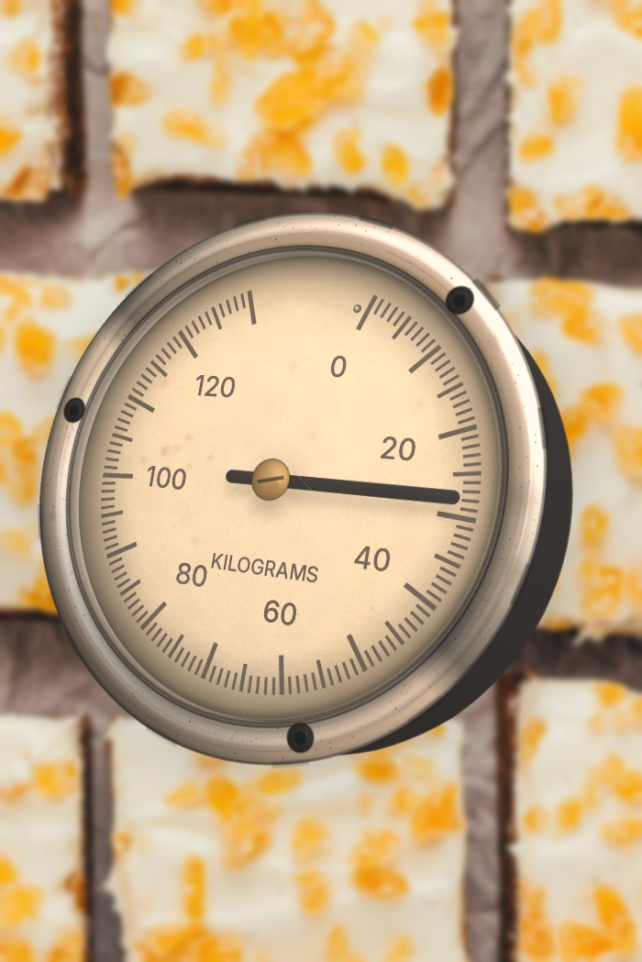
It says 28 kg
